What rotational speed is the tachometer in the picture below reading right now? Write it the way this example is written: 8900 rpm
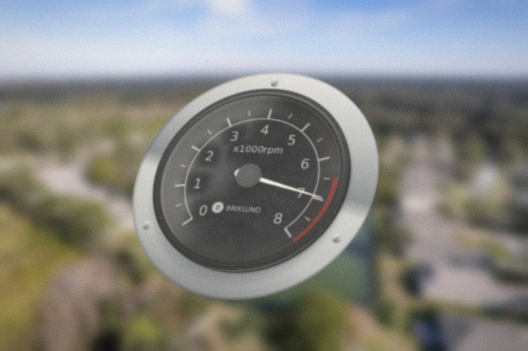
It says 7000 rpm
